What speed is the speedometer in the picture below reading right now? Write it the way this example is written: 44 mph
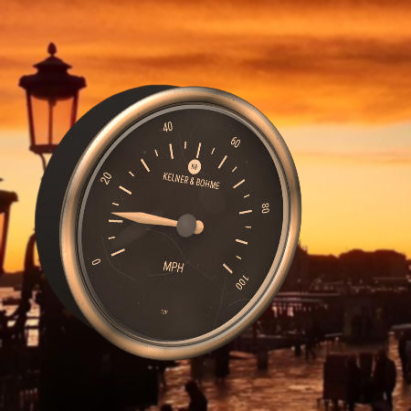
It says 12.5 mph
